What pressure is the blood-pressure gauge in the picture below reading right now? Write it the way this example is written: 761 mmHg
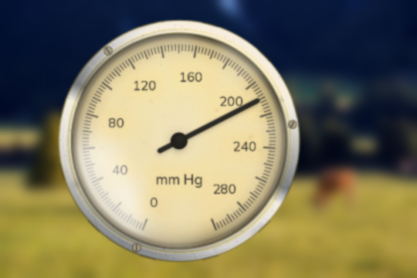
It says 210 mmHg
